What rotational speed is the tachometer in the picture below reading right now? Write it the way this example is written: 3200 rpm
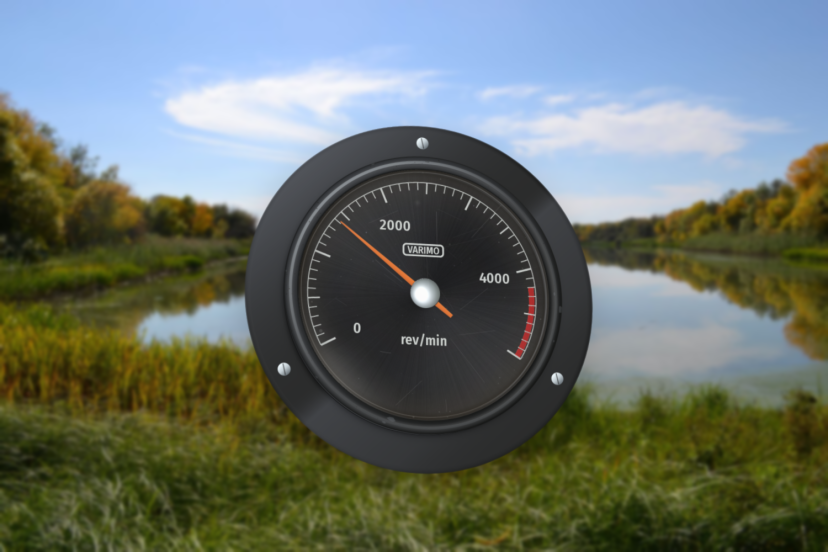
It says 1400 rpm
